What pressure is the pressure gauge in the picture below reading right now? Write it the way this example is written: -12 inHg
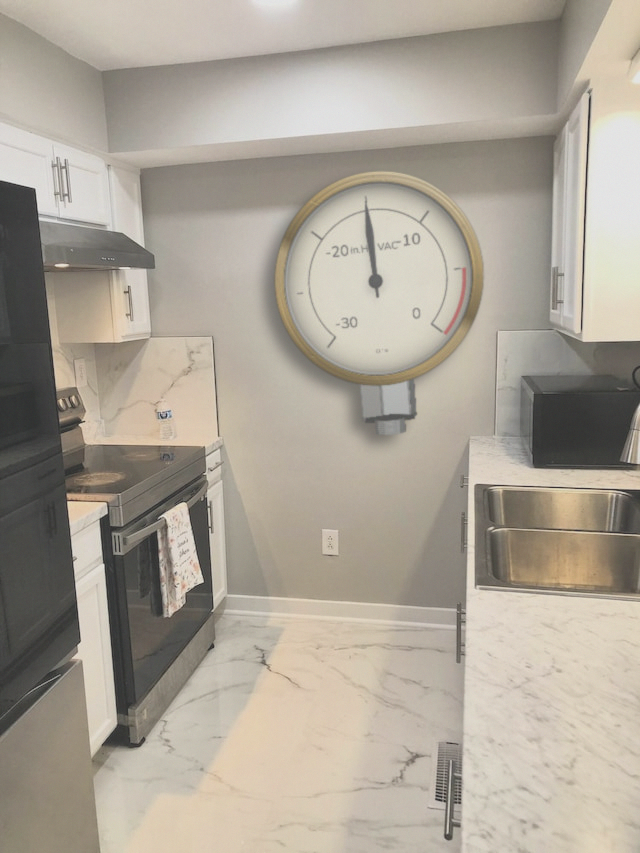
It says -15 inHg
